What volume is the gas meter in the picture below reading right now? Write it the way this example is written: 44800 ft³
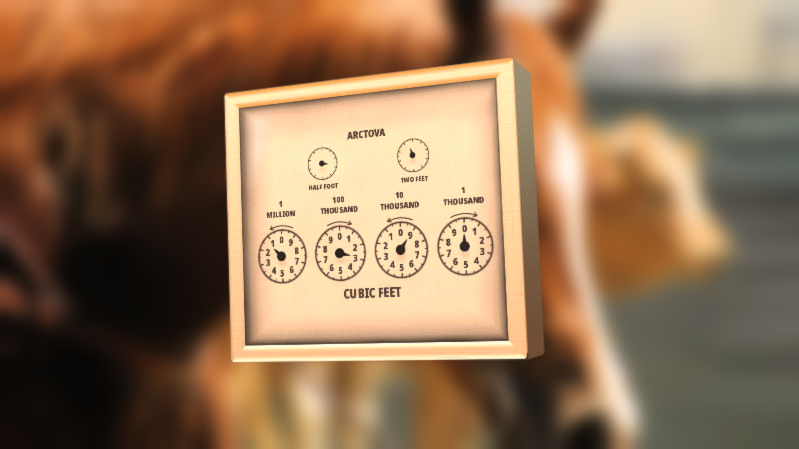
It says 129000 ft³
